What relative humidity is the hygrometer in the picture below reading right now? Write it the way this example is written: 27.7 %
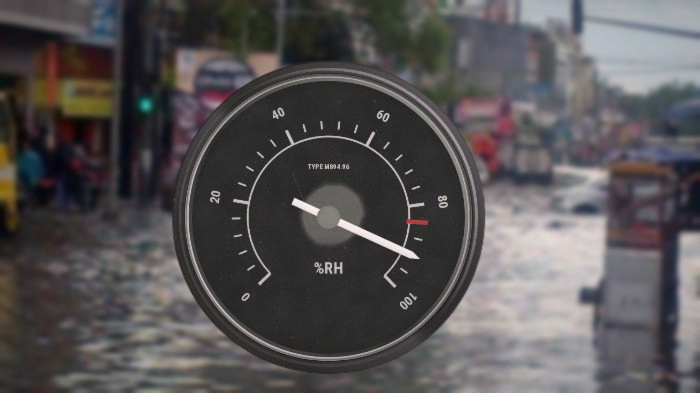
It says 92 %
